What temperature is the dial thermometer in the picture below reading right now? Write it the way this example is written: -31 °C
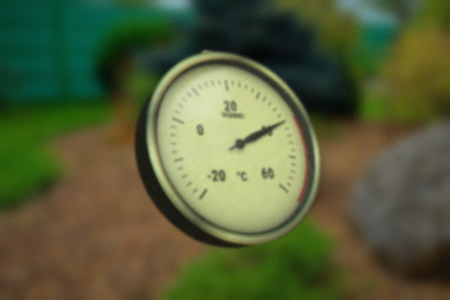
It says 40 °C
